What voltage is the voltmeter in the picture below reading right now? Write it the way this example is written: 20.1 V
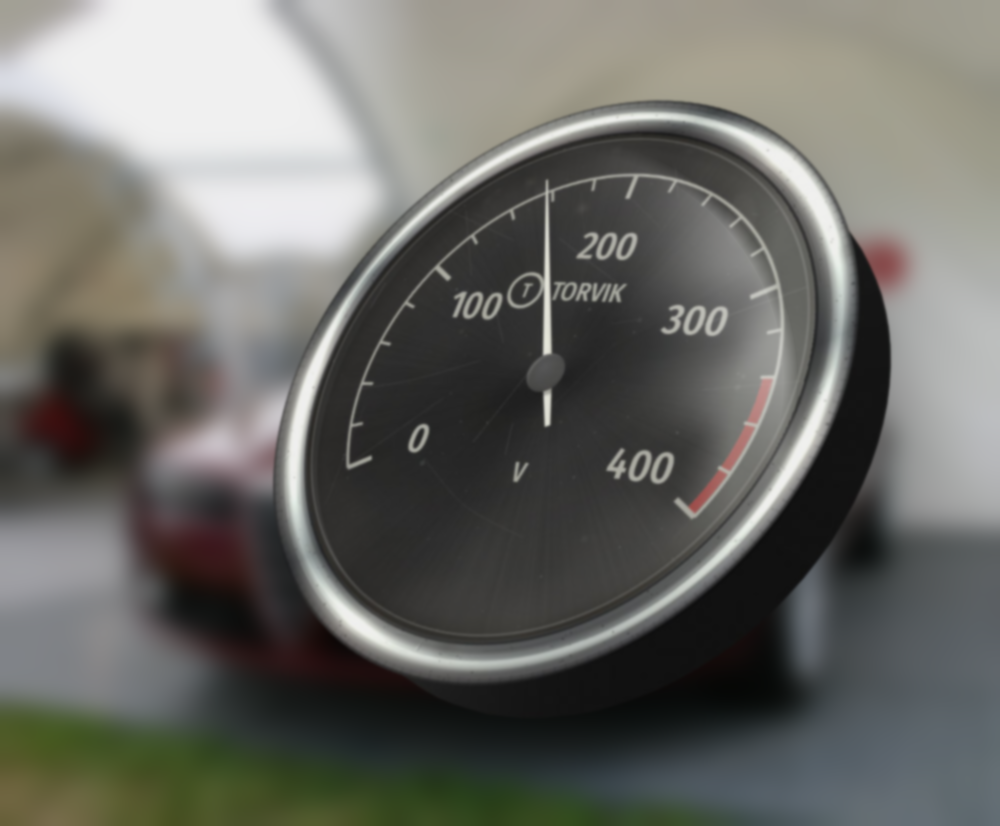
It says 160 V
